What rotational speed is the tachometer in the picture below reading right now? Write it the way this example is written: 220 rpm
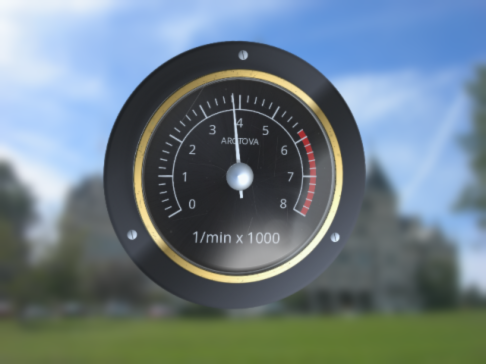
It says 3800 rpm
